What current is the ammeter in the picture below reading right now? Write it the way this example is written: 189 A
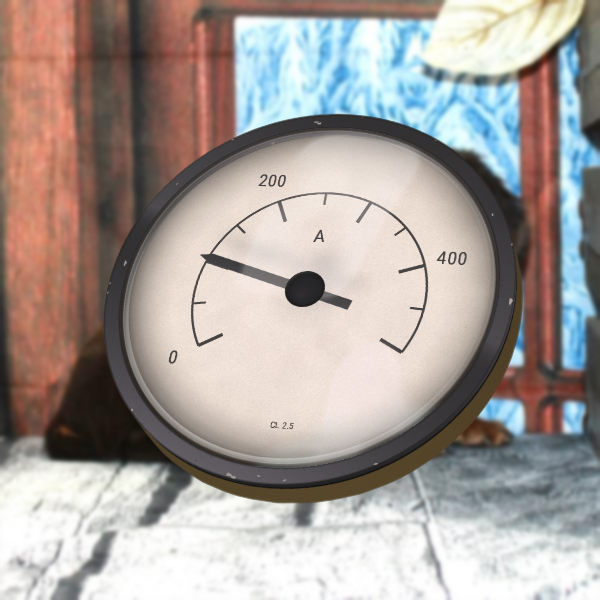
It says 100 A
